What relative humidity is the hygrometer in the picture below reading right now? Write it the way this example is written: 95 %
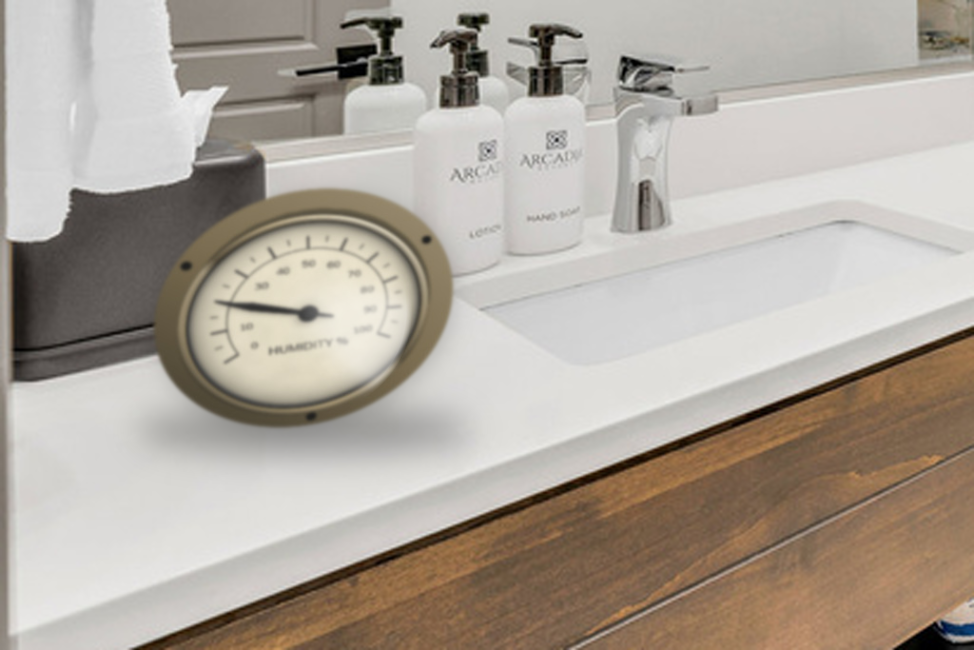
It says 20 %
